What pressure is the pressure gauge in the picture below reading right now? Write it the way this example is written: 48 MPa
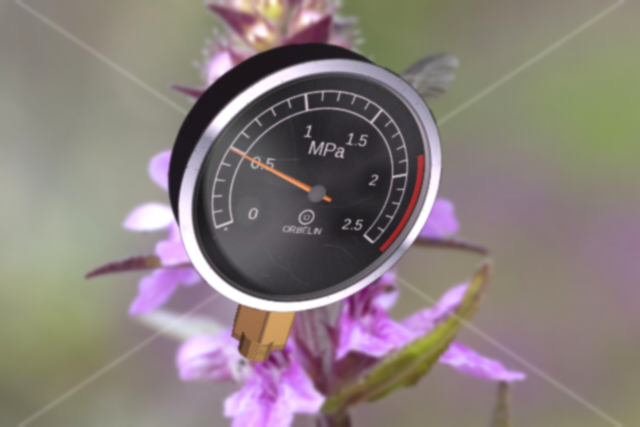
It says 0.5 MPa
